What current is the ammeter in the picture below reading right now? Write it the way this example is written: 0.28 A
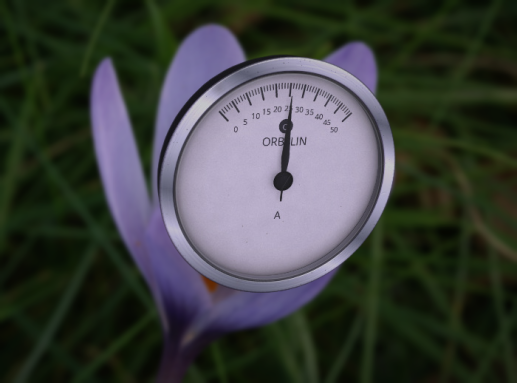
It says 25 A
